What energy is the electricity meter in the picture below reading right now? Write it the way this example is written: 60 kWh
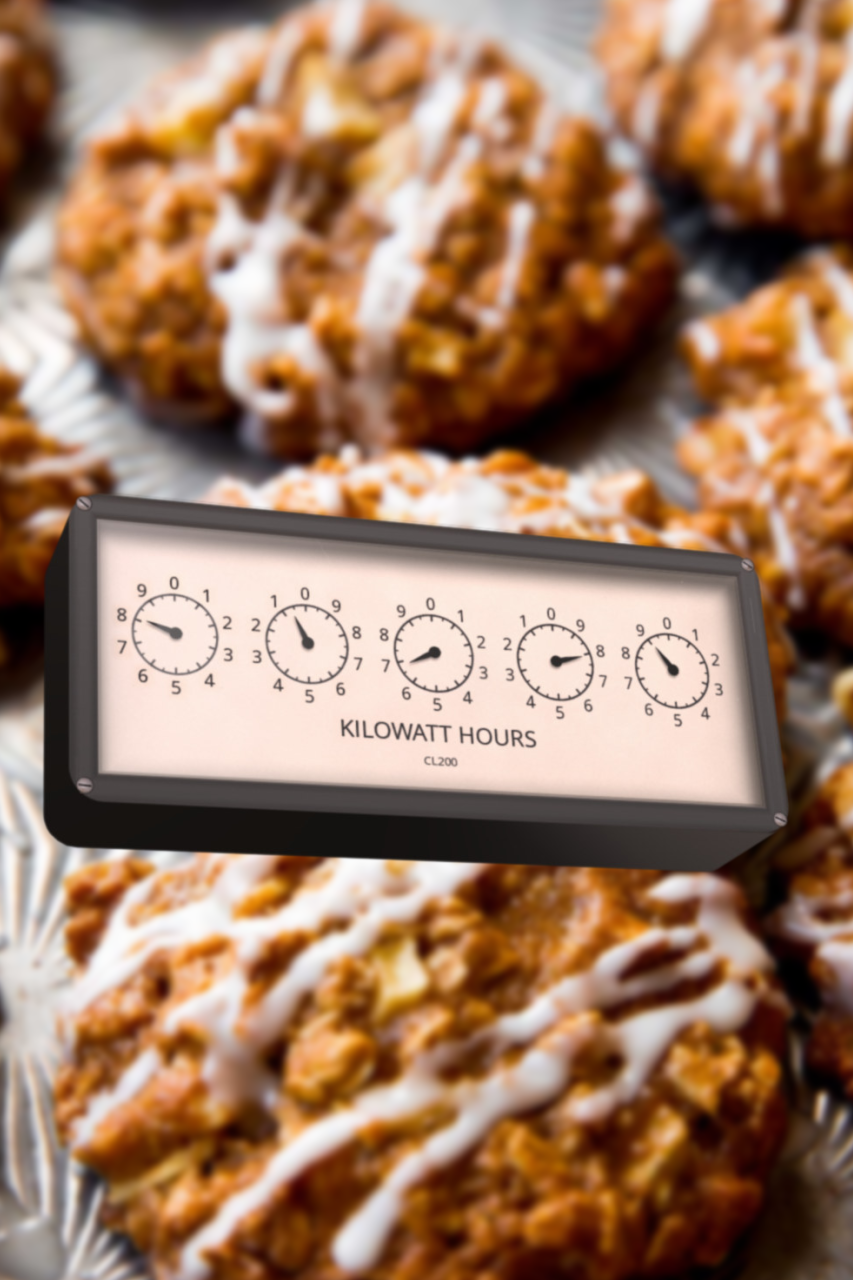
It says 80679 kWh
